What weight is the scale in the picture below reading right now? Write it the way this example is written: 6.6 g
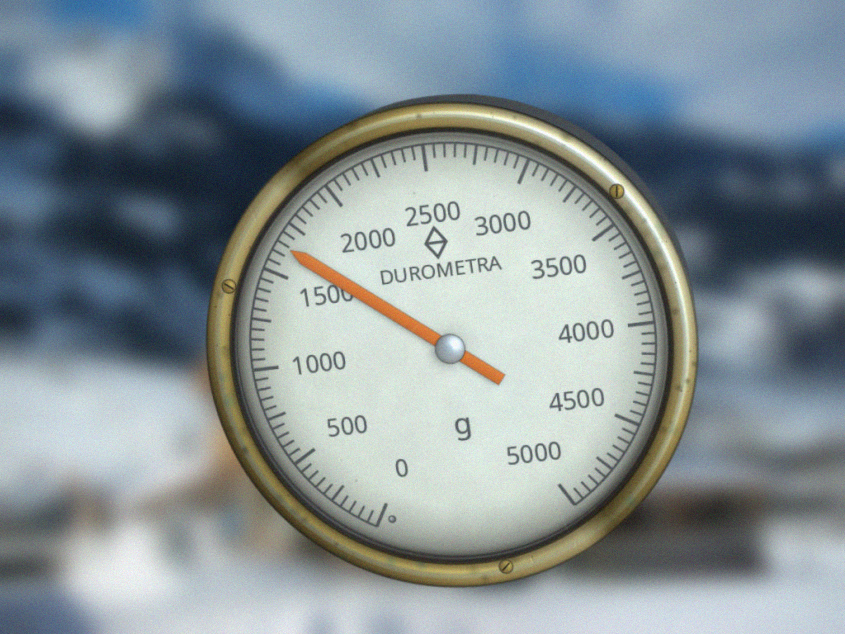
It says 1650 g
